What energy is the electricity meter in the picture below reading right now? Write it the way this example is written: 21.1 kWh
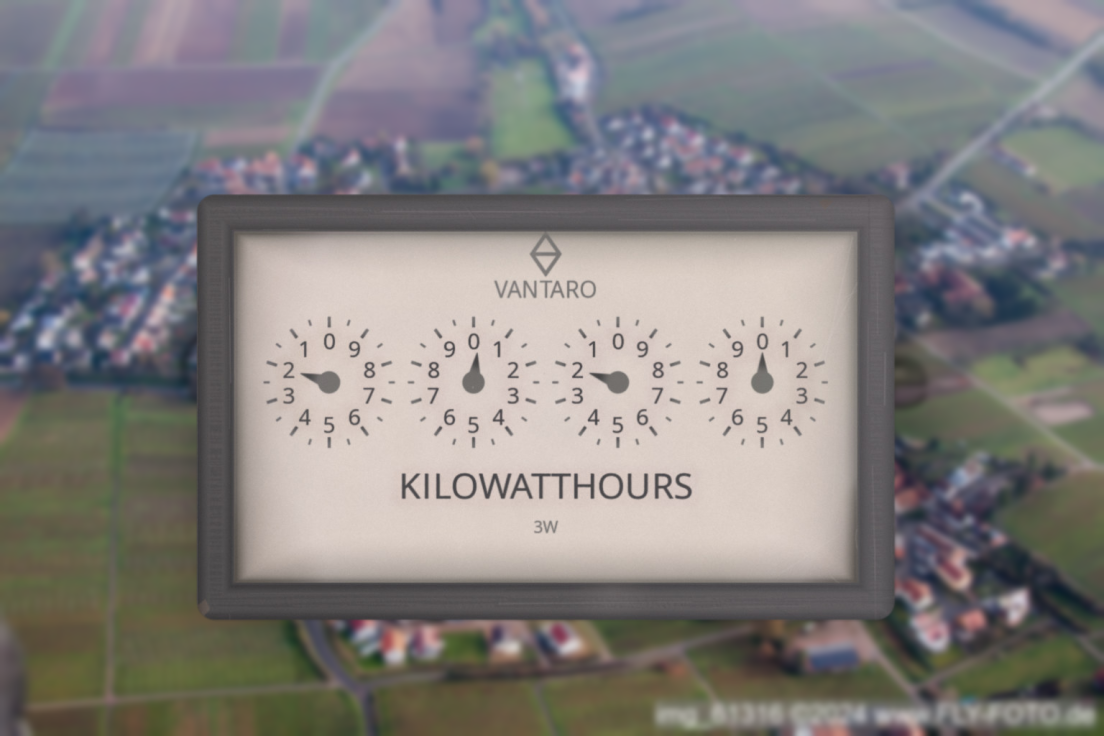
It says 2020 kWh
